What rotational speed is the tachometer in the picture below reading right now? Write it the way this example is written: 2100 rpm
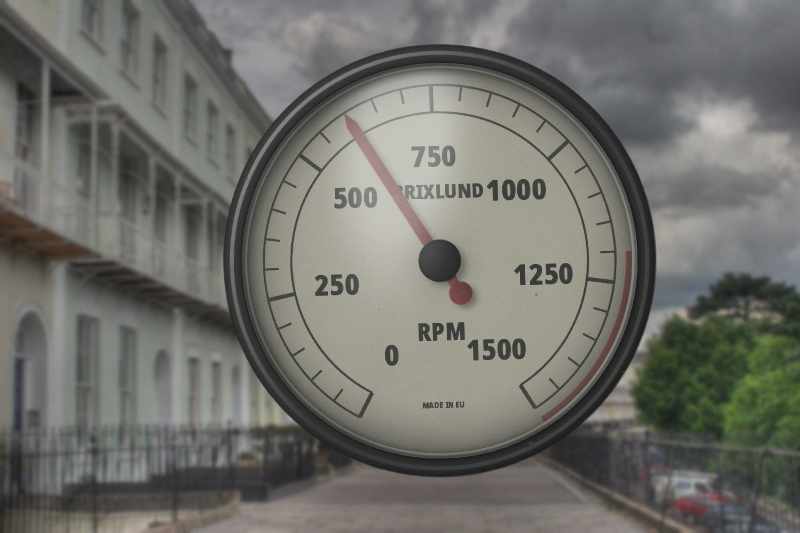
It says 600 rpm
